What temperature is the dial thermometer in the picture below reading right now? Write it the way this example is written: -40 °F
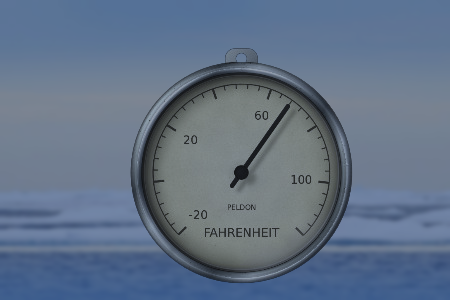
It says 68 °F
